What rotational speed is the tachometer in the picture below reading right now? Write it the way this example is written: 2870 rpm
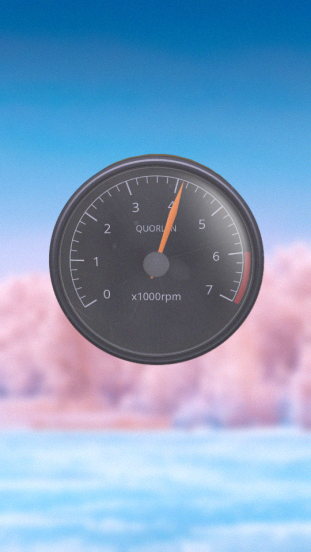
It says 4100 rpm
